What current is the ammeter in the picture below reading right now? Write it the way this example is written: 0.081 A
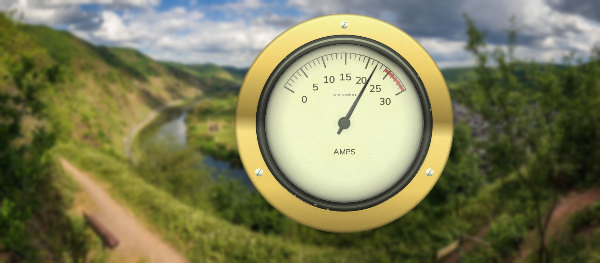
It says 22 A
